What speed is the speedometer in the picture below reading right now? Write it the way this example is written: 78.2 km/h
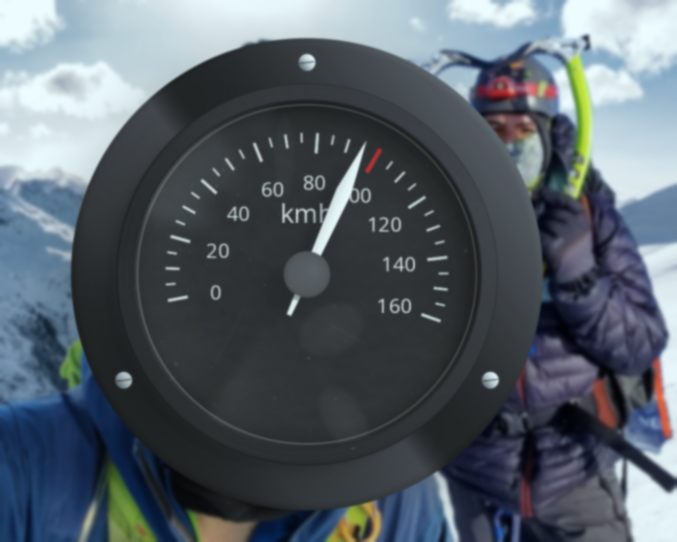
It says 95 km/h
